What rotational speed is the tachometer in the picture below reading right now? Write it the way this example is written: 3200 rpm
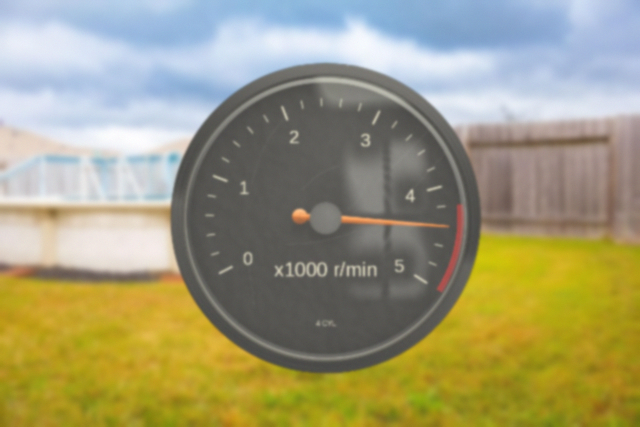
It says 4400 rpm
